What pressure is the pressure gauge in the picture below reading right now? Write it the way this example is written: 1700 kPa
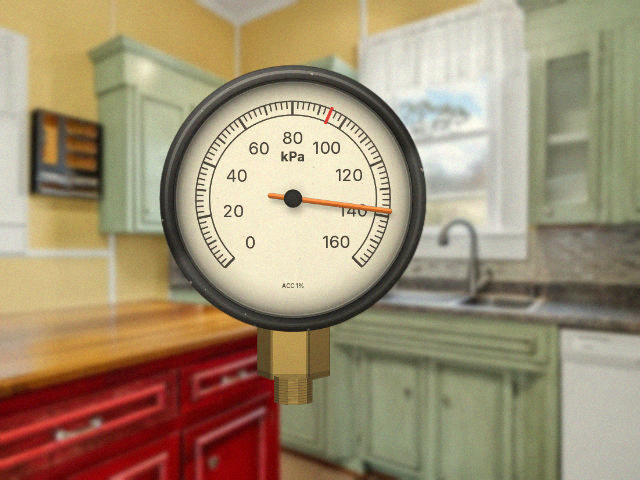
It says 138 kPa
